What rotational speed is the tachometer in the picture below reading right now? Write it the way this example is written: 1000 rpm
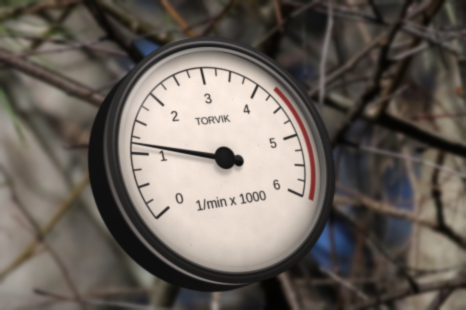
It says 1125 rpm
